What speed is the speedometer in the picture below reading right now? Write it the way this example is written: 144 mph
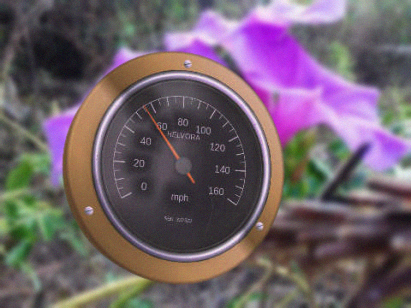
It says 55 mph
